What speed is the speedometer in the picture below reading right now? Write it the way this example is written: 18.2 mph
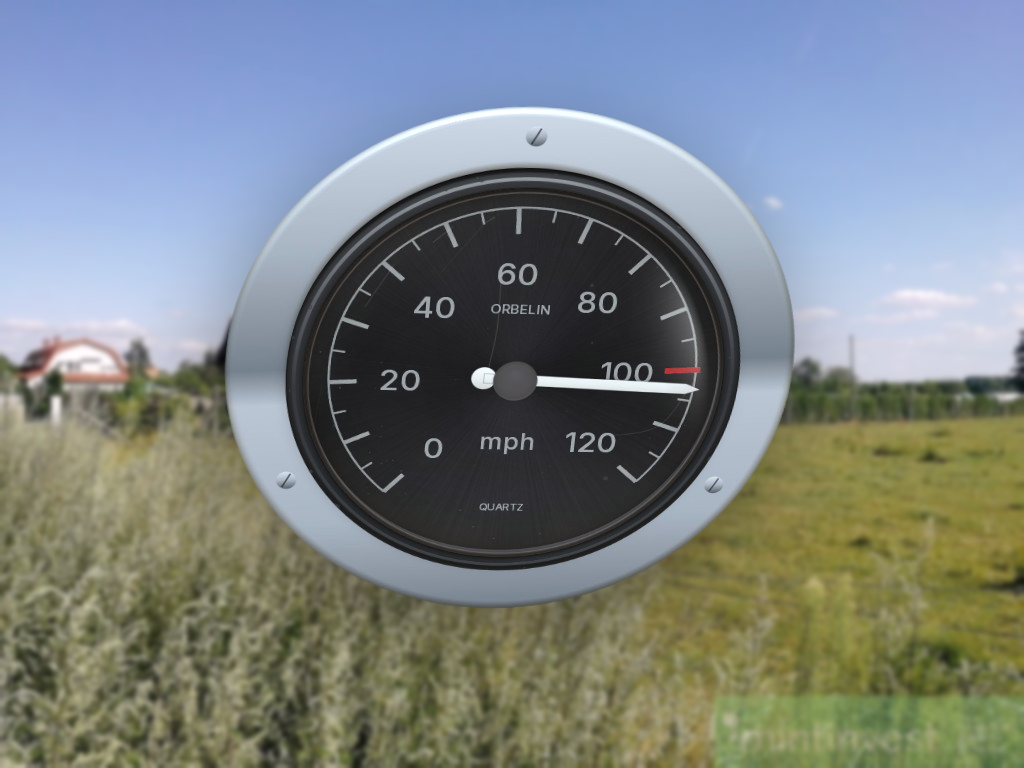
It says 102.5 mph
